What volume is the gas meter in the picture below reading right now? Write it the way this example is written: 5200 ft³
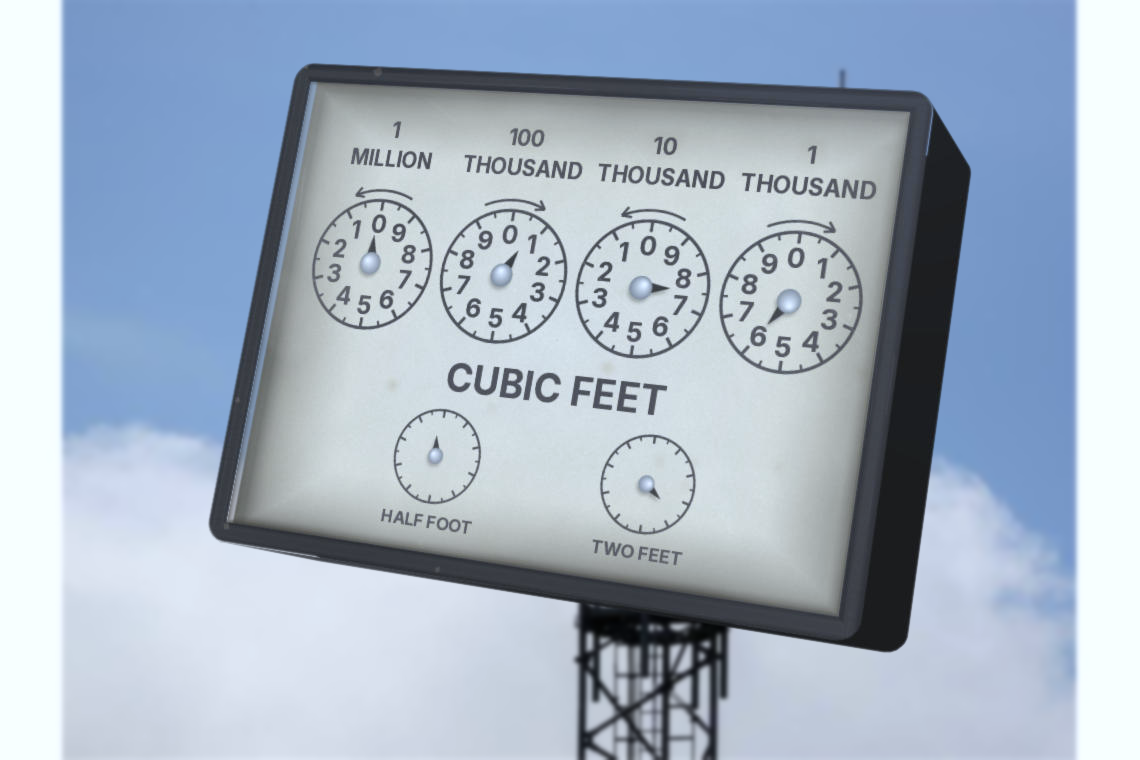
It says 7600 ft³
